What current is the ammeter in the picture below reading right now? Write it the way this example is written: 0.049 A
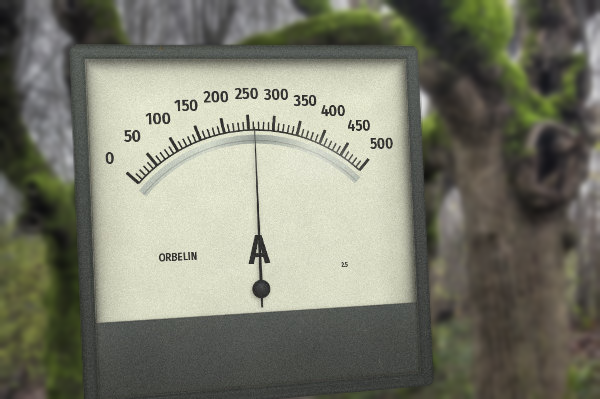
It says 260 A
